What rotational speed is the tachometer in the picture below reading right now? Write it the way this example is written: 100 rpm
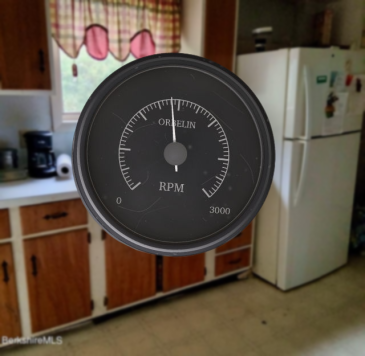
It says 1400 rpm
